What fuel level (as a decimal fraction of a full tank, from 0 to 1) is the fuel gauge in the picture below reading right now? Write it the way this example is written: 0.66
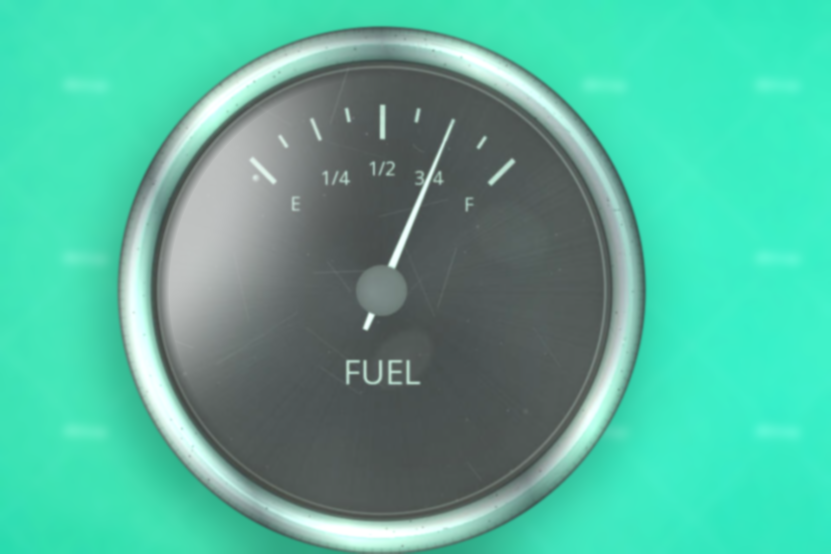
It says 0.75
